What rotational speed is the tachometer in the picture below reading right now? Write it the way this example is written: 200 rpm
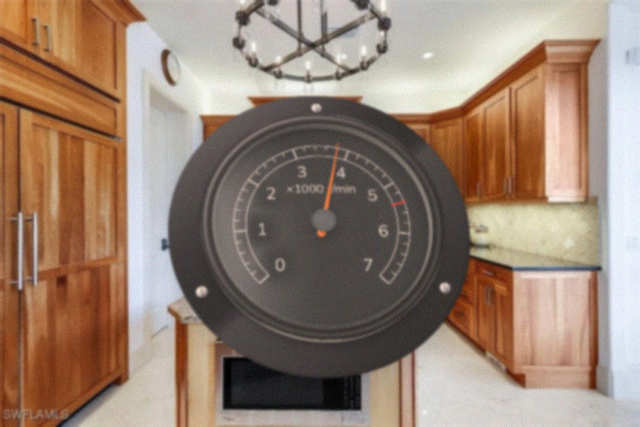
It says 3800 rpm
